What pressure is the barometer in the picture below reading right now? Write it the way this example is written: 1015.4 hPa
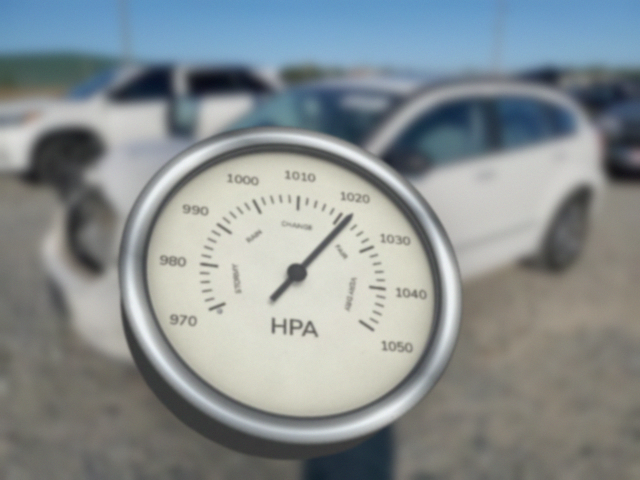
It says 1022 hPa
